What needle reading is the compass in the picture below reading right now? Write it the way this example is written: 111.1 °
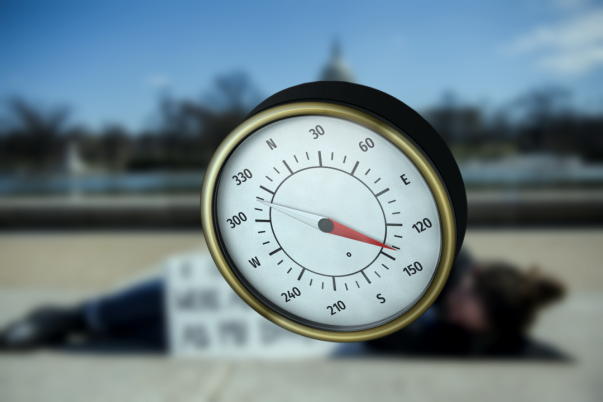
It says 140 °
